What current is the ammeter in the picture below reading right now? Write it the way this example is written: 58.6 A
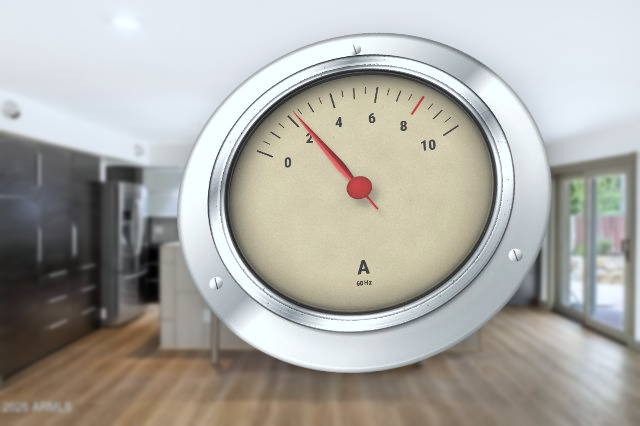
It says 2.25 A
